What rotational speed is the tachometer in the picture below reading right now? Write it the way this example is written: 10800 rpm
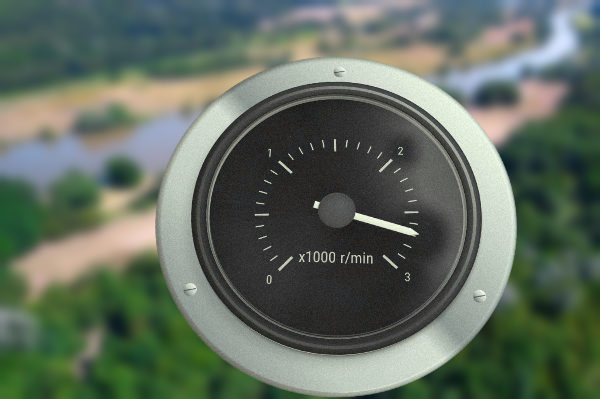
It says 2700 rpm
